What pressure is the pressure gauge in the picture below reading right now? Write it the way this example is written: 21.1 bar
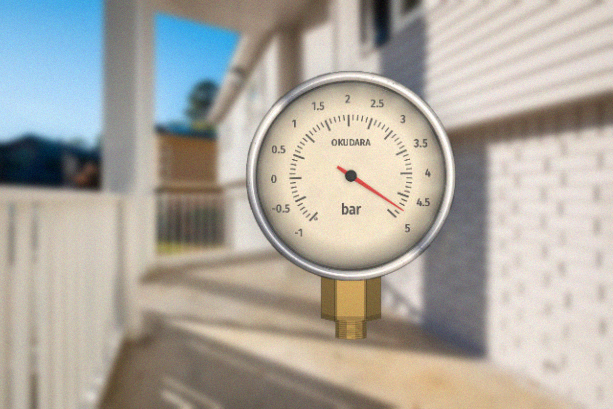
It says 4.8 bar
